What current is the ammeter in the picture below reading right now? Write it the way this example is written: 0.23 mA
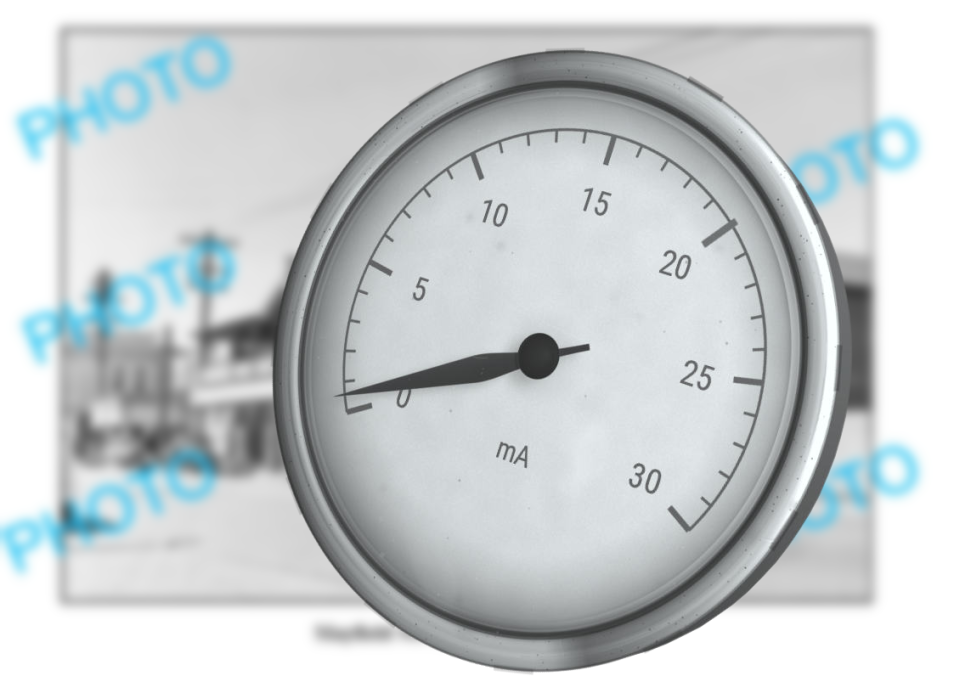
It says 0.5 mA
